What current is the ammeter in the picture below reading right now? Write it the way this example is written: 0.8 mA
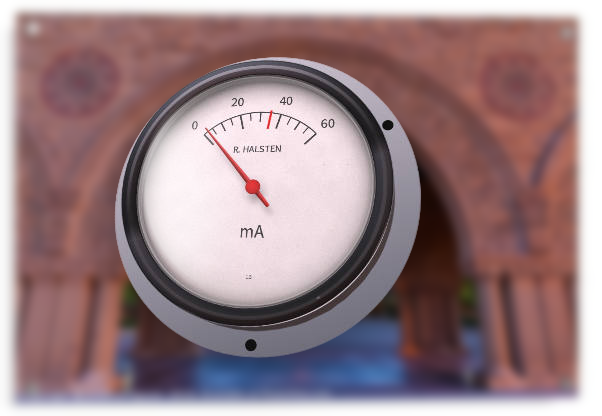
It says 2.5 mA
